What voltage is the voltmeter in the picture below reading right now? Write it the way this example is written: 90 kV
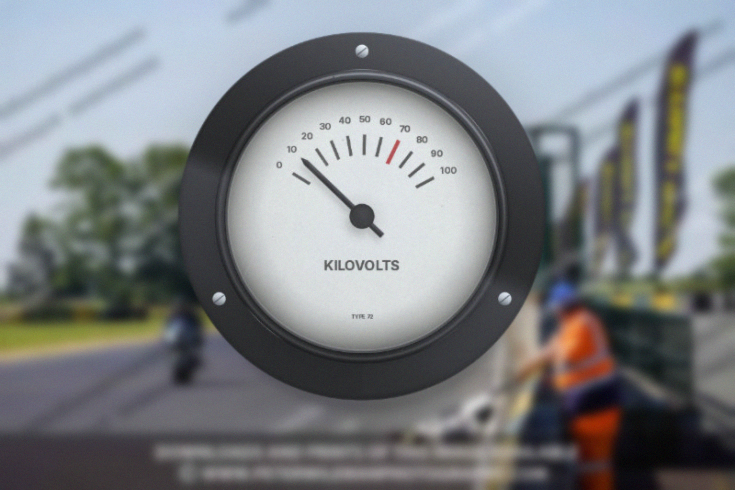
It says 10 kV
